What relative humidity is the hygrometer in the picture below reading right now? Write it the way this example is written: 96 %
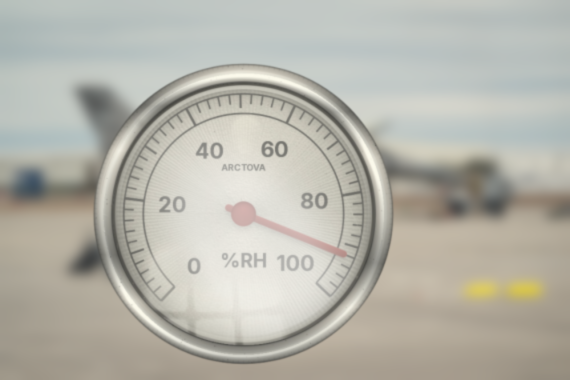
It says 92 %
